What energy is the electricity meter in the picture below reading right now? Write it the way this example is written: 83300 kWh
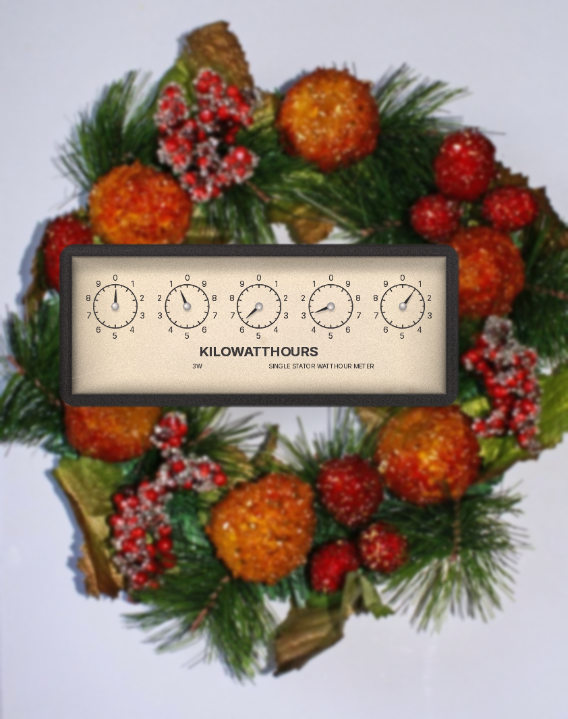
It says 631 kWh
